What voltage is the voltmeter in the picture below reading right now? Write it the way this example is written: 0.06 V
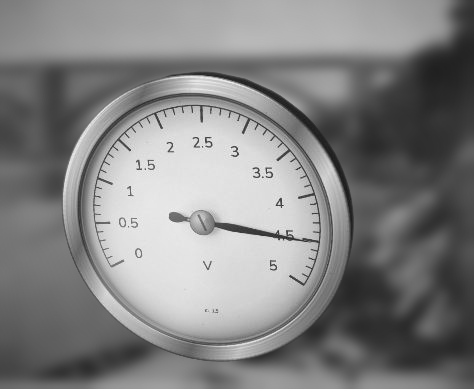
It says 4.5 V
